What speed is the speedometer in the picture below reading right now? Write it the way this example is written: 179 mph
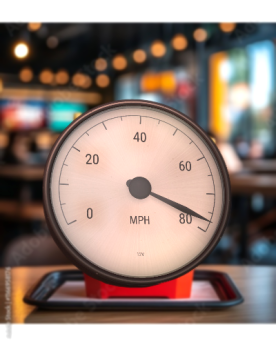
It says 77.5 mph
